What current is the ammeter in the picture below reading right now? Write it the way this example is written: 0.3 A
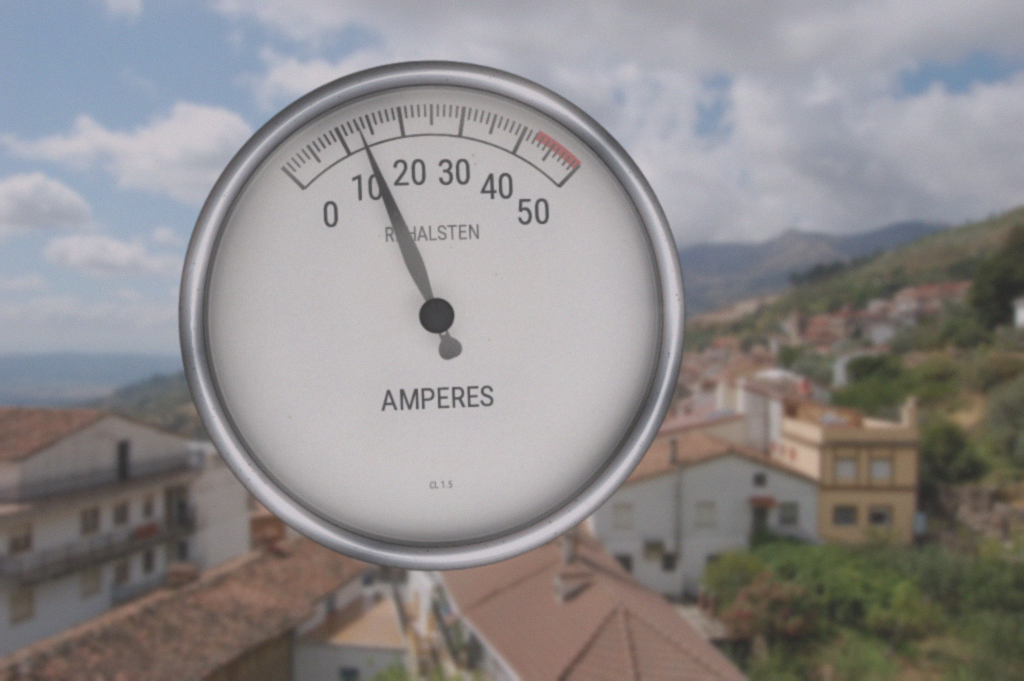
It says 13 A
